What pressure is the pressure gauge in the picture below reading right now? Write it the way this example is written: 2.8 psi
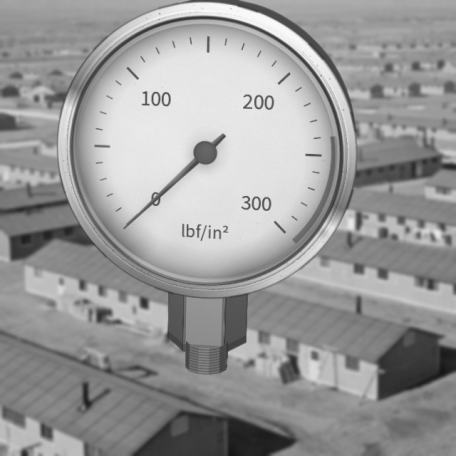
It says 0 psi
